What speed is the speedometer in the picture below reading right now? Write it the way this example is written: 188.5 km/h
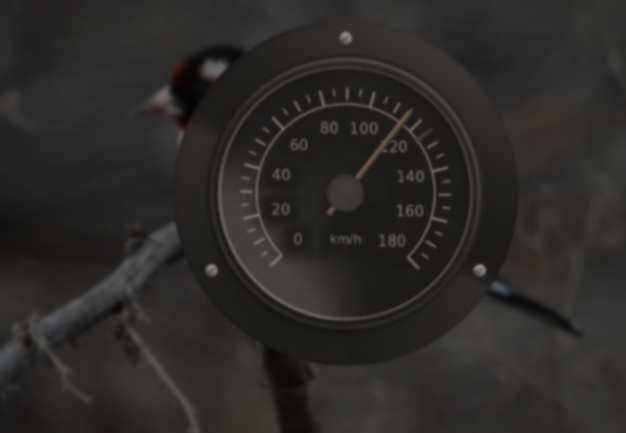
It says 115 km/h
